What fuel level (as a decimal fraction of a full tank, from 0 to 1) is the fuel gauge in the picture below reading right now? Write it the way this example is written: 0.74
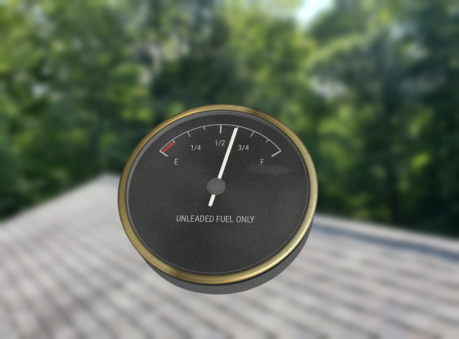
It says 0.625
